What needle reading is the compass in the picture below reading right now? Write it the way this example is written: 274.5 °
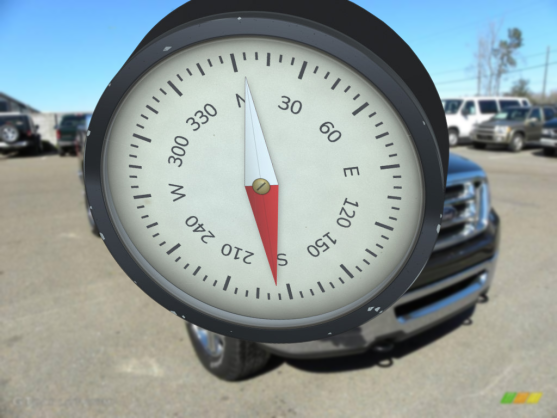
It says 185 °
